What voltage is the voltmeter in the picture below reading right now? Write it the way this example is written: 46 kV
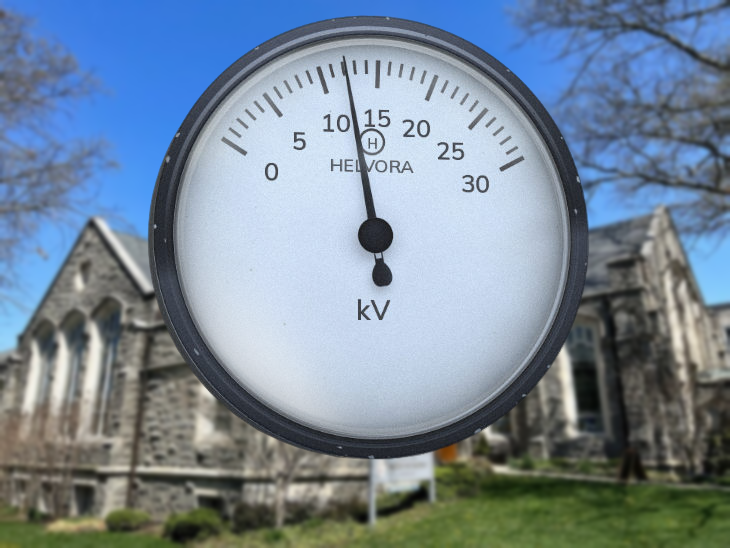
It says 12 kV
